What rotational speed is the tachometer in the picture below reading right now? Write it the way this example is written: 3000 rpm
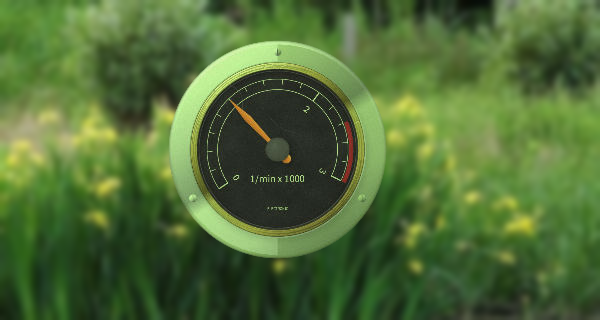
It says 1000 rpm
